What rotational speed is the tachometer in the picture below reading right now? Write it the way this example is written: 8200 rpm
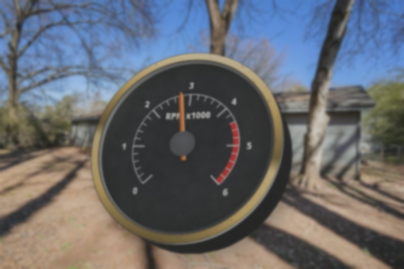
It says 2800 rpm
